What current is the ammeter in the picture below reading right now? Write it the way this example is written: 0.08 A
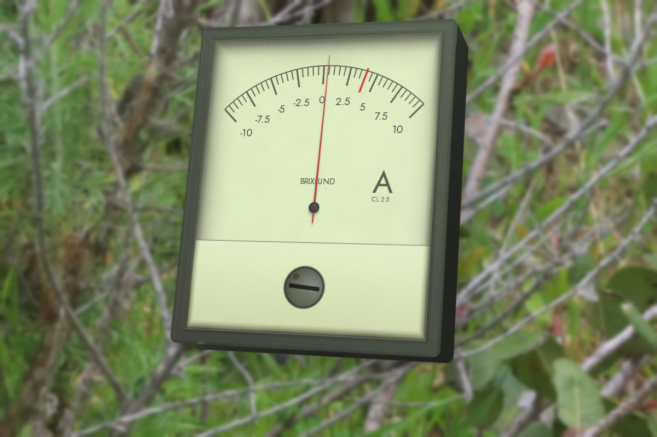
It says 0.5 A
